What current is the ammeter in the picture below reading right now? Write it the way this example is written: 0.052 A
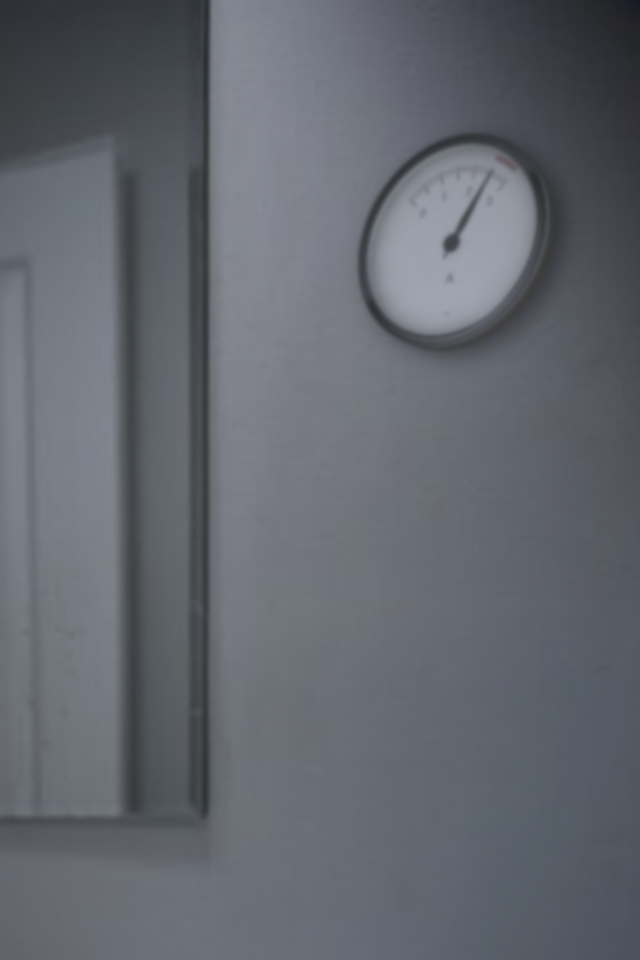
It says 2.5 A
